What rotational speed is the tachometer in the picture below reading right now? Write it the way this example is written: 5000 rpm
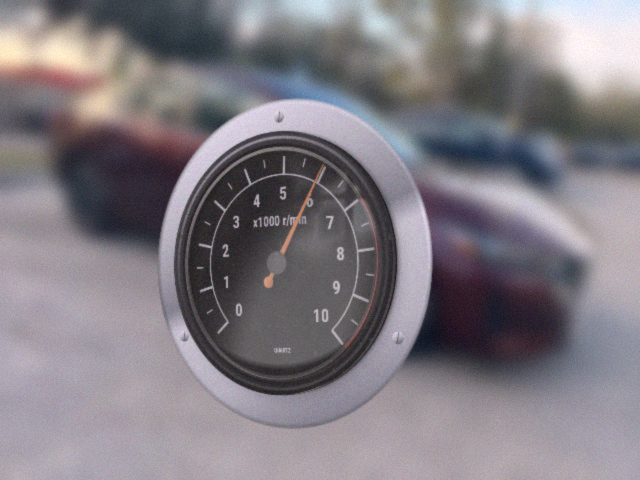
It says 6000 rpm
